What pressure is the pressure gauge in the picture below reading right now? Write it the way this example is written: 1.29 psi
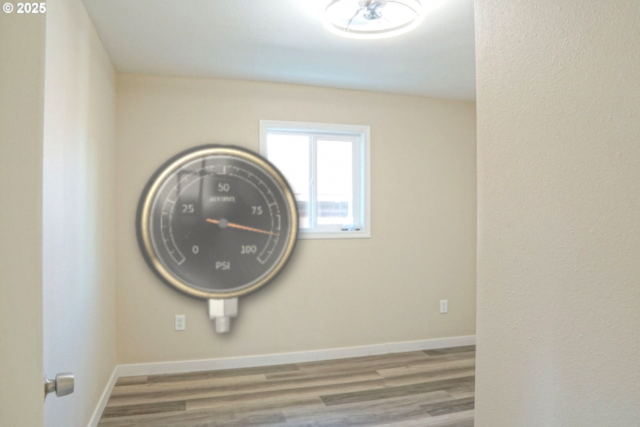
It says 87.5 psi
